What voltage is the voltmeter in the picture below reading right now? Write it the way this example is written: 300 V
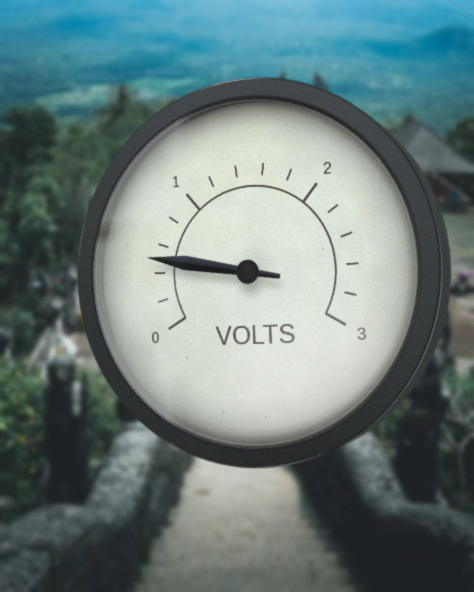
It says 0.5 V
